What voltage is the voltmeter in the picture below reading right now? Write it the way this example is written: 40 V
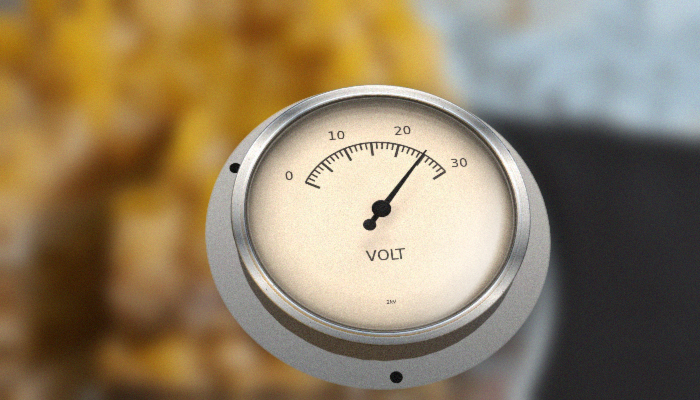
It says 25 V
